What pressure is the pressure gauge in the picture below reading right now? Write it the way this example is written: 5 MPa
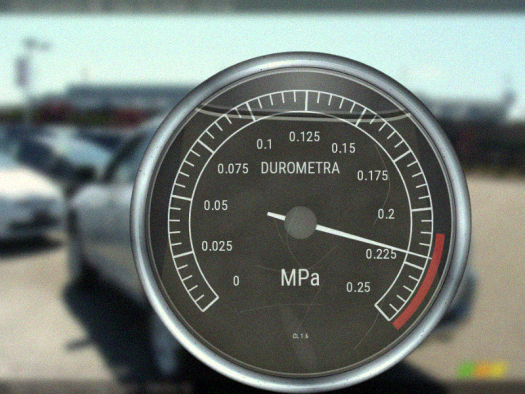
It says 0.22 MPa
